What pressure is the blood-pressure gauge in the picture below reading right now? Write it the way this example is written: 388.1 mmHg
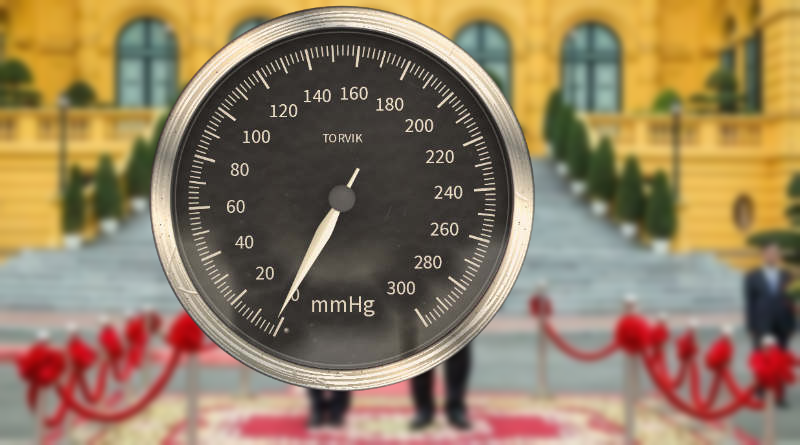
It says 2 mmHg
